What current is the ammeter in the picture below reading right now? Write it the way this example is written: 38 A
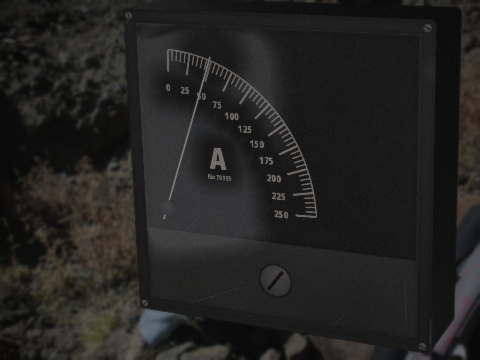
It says 50 A
